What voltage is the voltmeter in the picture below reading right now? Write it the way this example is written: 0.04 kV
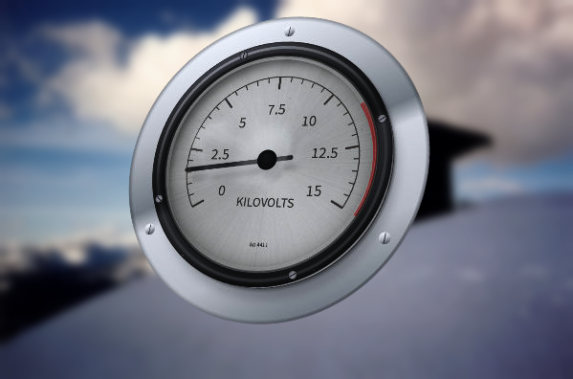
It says 1.5 kV
